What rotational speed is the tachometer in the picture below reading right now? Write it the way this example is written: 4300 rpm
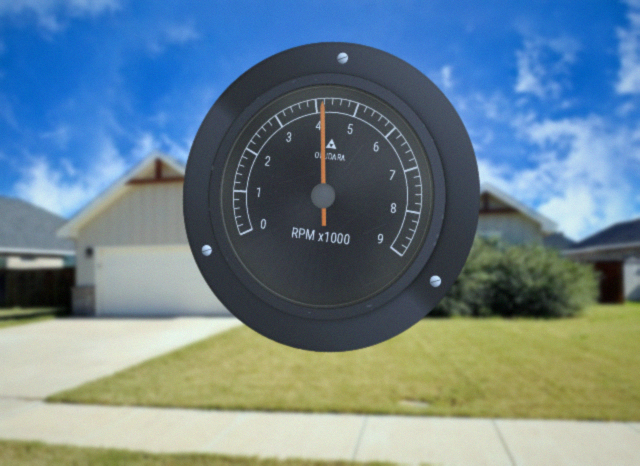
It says 4200 rpm
